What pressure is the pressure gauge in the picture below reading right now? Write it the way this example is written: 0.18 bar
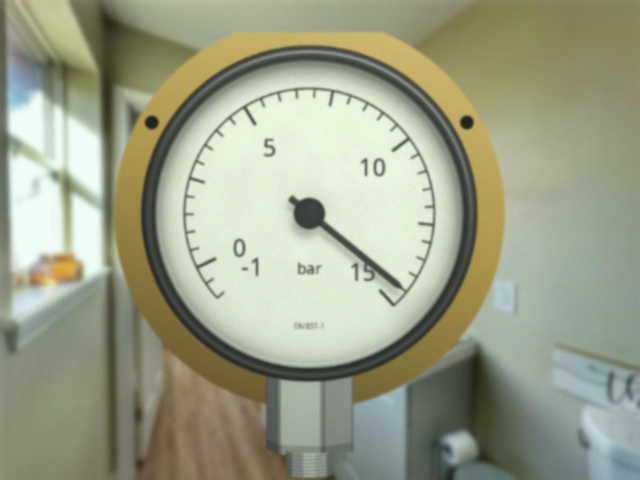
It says 14.5 bar
